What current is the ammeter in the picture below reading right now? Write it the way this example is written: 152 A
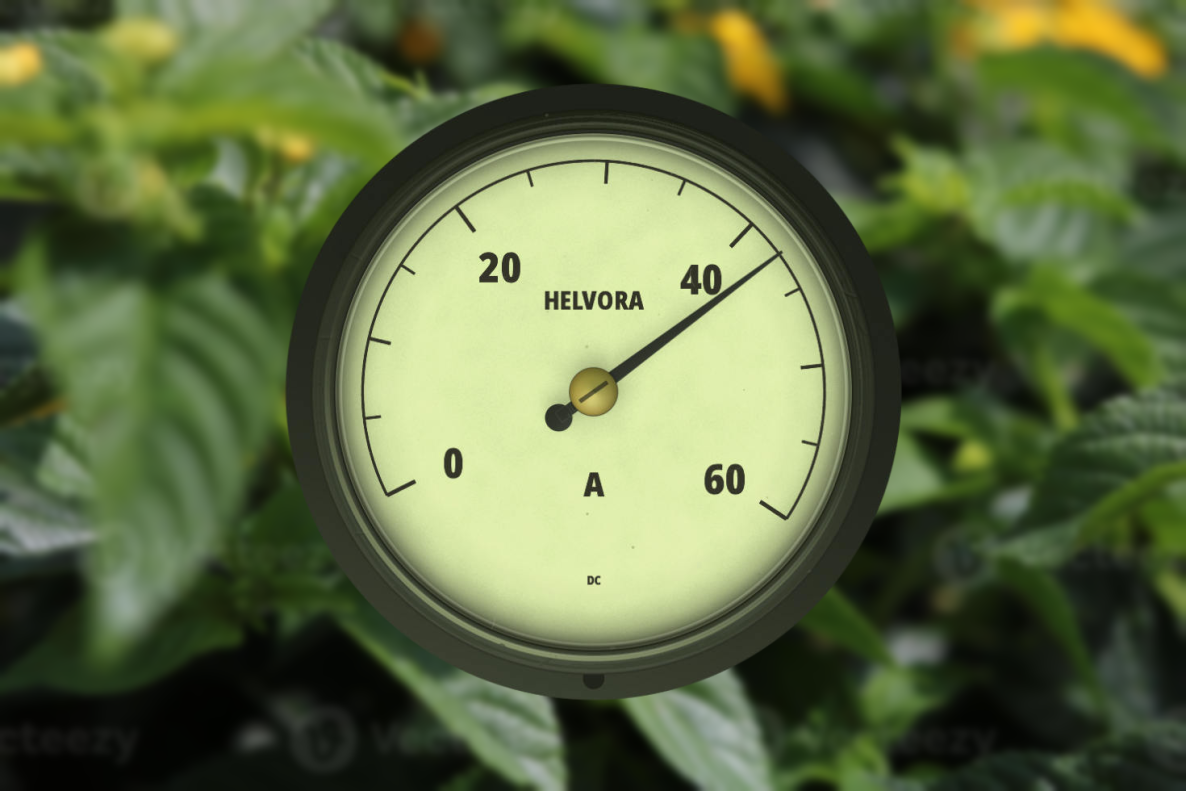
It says 42.5 A
